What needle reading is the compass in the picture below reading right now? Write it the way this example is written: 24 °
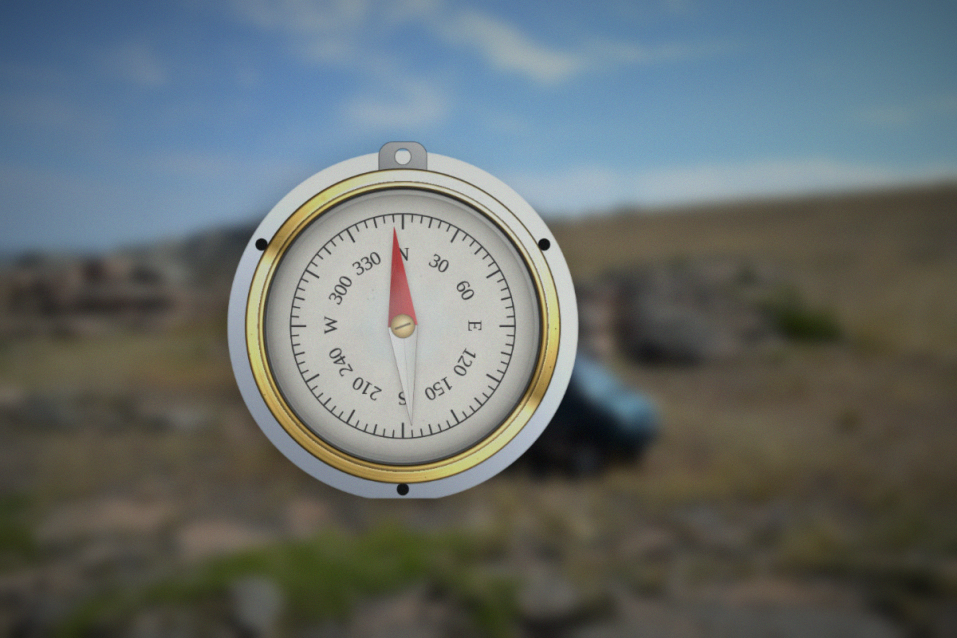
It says 355 °
